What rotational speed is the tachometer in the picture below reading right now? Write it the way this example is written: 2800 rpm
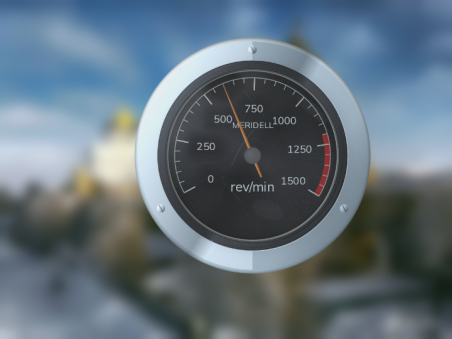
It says 600 rpm
